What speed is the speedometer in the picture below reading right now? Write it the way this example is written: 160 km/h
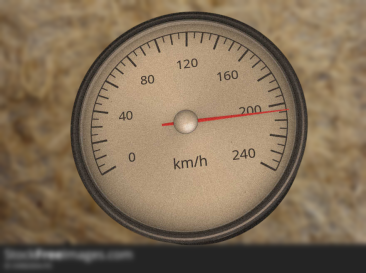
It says 205 km/h
